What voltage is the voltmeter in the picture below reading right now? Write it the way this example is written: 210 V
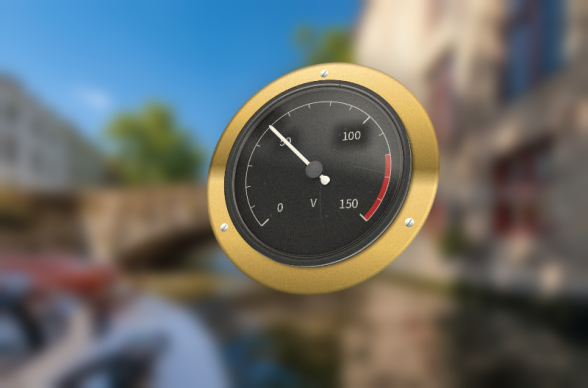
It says 50 V
